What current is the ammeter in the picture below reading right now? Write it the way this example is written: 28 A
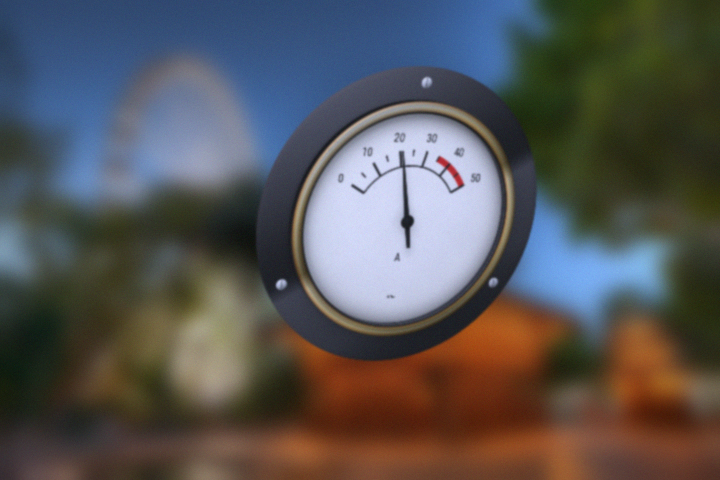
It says 20 A
